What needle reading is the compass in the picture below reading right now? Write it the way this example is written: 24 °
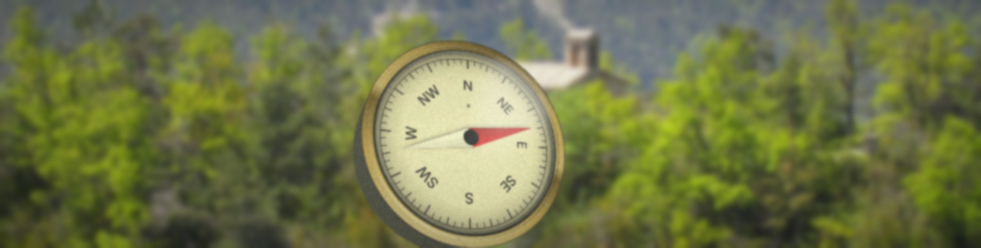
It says 75 °
